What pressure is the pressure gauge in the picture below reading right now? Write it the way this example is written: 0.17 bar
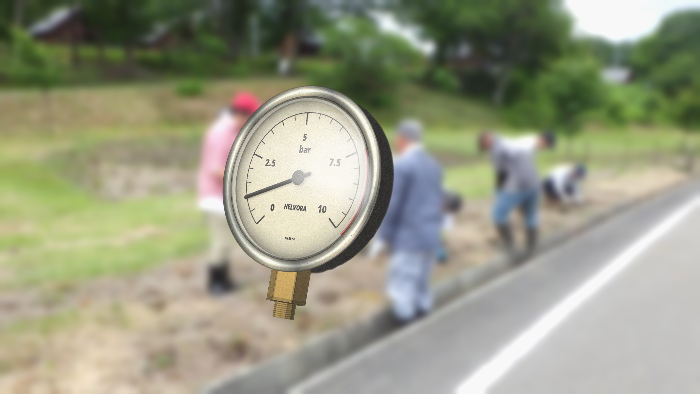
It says 1 bar
